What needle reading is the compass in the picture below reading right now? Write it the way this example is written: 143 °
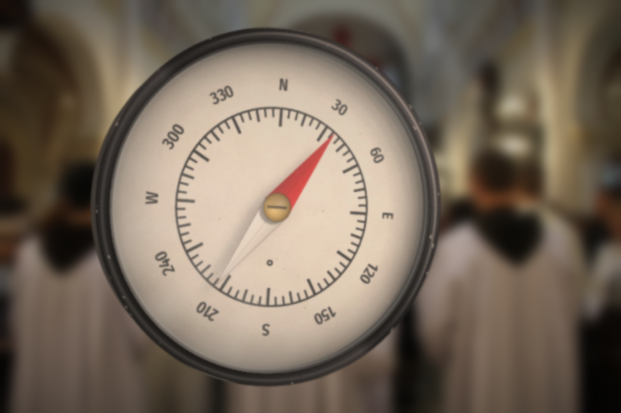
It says 35 °
